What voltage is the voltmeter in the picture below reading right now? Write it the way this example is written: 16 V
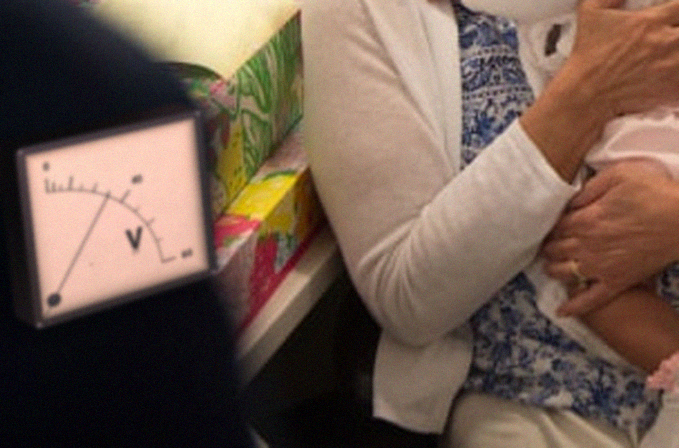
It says 35 V
